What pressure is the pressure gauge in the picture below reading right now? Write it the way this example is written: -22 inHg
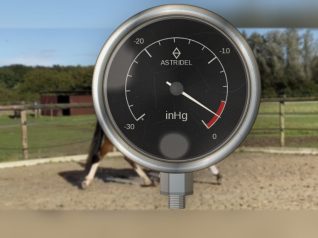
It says -2 inHg
